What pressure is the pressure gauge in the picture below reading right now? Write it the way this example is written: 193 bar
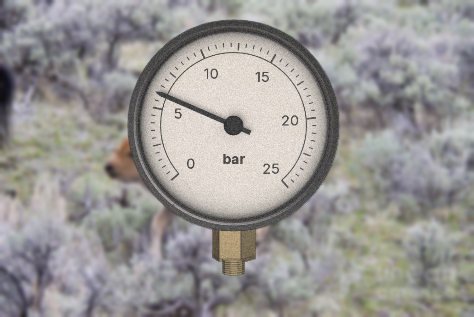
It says 6 bar
